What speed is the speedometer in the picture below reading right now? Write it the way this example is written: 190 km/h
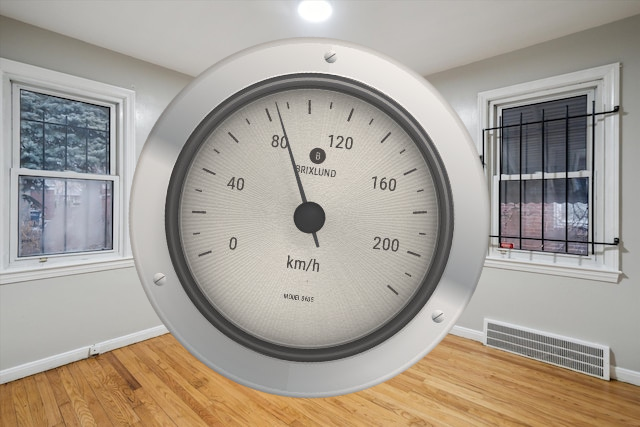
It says 85 km/h
